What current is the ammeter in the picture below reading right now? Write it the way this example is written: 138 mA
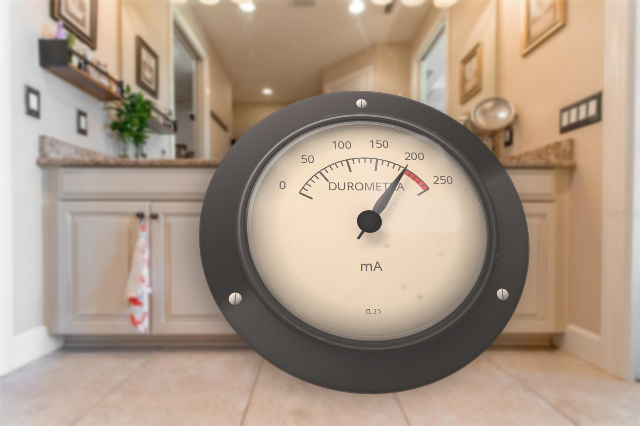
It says 200 mA
